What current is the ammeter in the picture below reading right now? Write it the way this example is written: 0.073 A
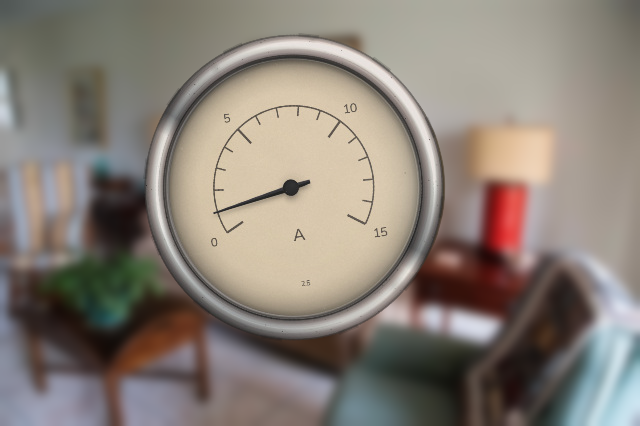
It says 1 A
